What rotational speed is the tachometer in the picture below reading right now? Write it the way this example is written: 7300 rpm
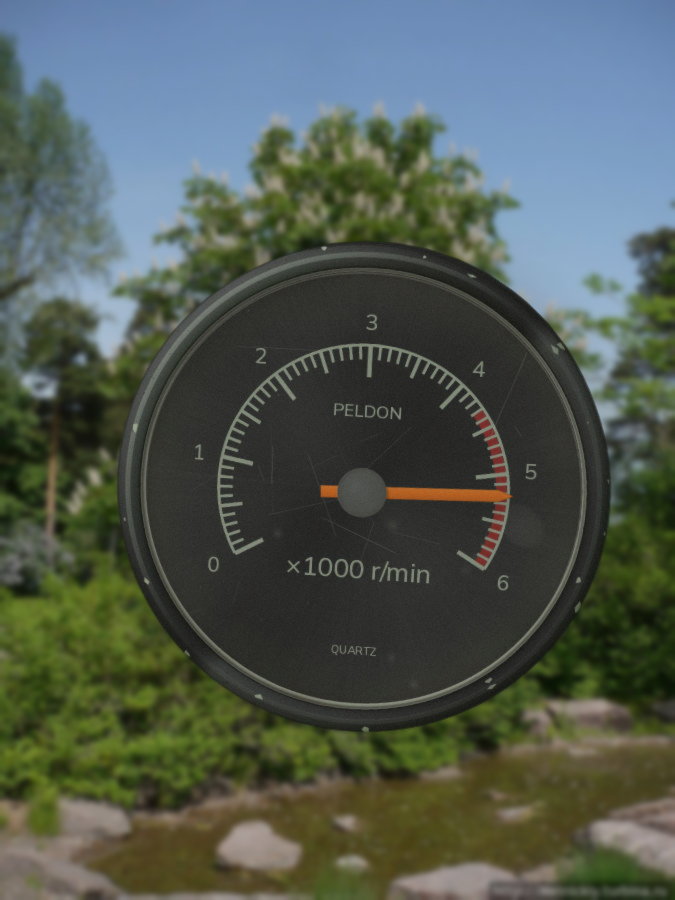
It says 5200 rpm
